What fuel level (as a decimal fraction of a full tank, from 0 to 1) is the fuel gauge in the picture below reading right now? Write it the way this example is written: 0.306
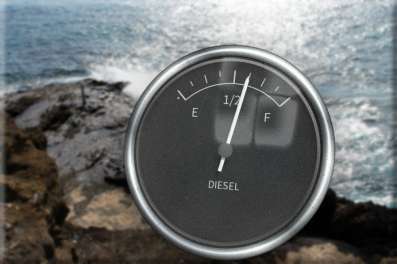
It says 0.625
